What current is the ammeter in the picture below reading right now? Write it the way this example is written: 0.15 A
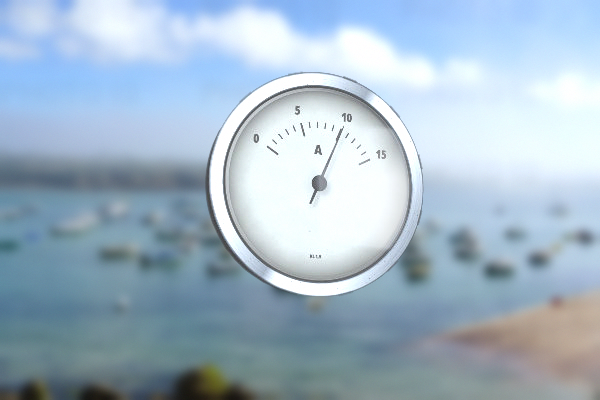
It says 10 A
